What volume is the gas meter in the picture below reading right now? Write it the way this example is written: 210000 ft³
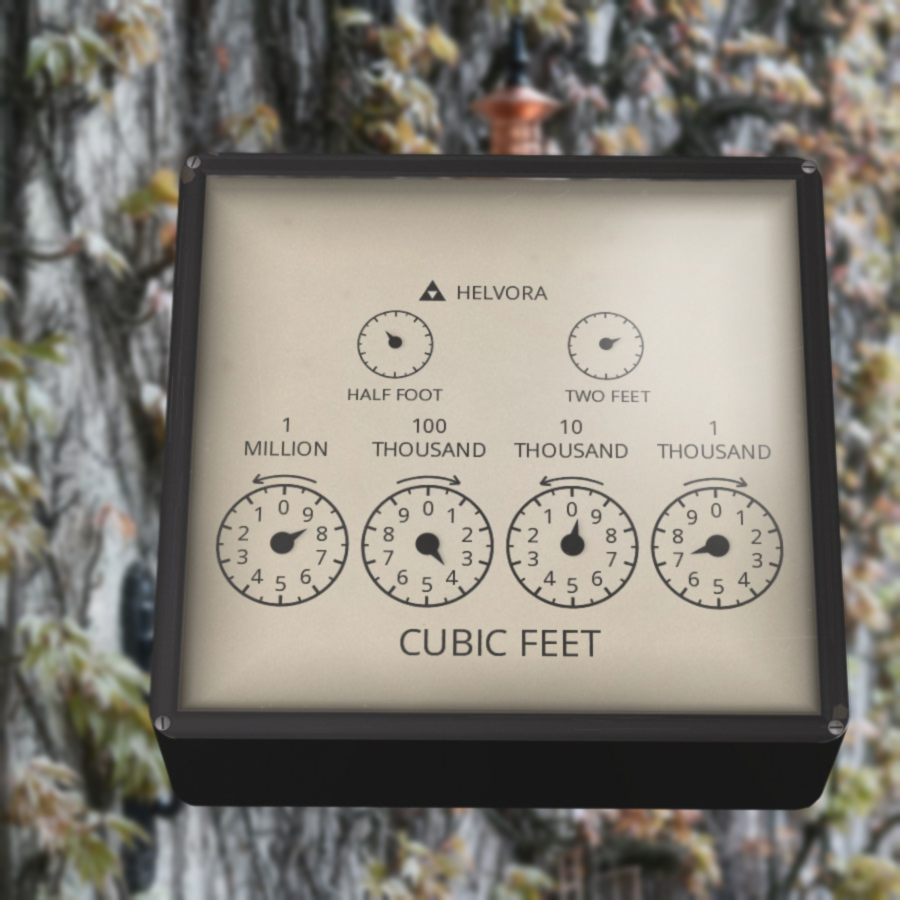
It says 839700 ft³
